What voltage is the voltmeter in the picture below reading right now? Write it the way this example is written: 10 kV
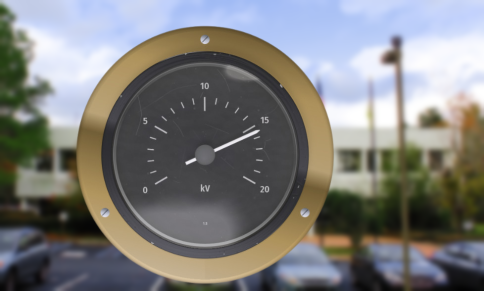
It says 15.5 kV
